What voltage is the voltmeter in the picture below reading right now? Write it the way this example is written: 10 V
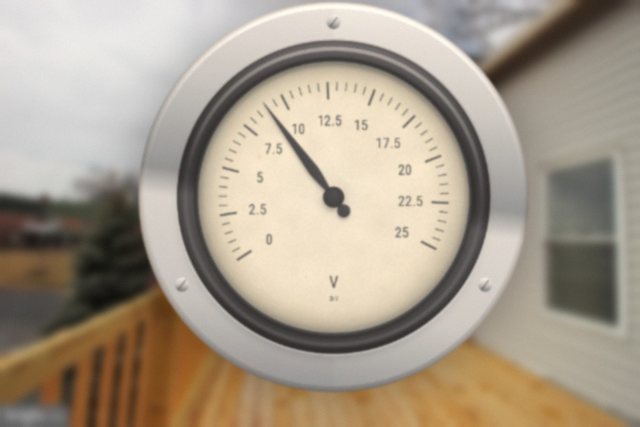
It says 9 V
